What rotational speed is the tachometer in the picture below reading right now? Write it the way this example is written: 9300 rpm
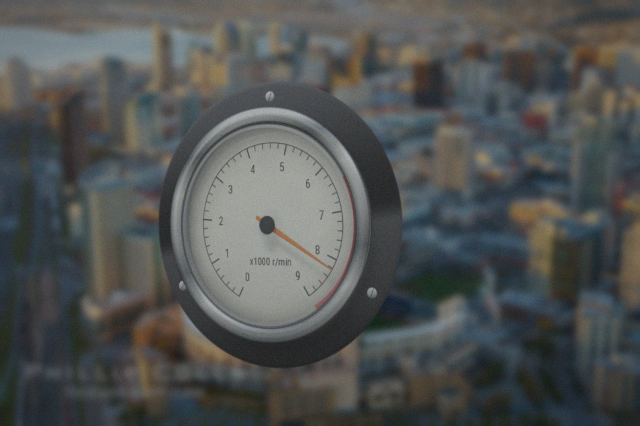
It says 8200 rpm
